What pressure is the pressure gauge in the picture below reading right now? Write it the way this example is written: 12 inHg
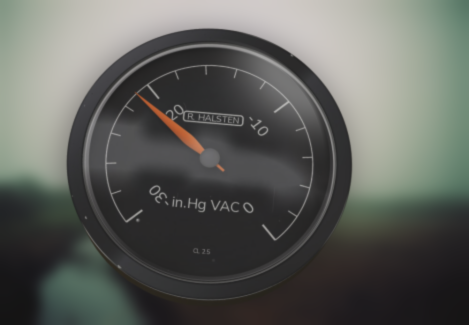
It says -21 inHg
